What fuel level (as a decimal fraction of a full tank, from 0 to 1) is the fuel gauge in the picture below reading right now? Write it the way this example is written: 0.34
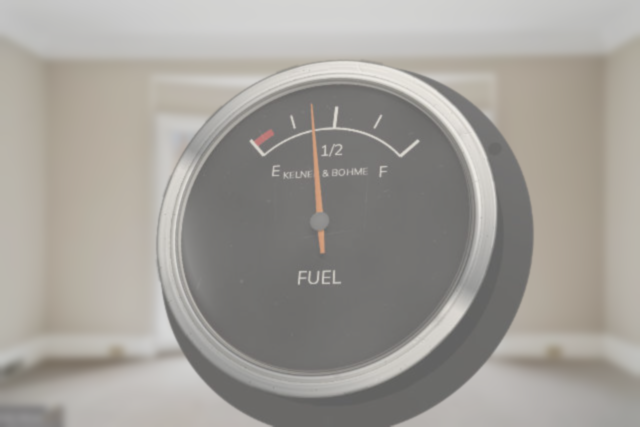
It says 0.375
